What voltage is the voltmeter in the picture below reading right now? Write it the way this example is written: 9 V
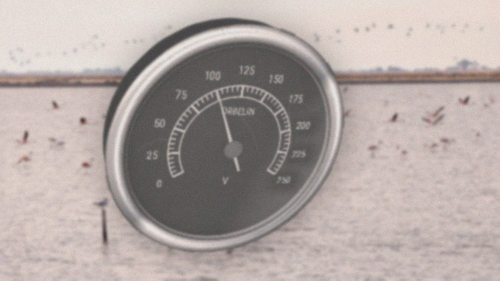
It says 100 V
